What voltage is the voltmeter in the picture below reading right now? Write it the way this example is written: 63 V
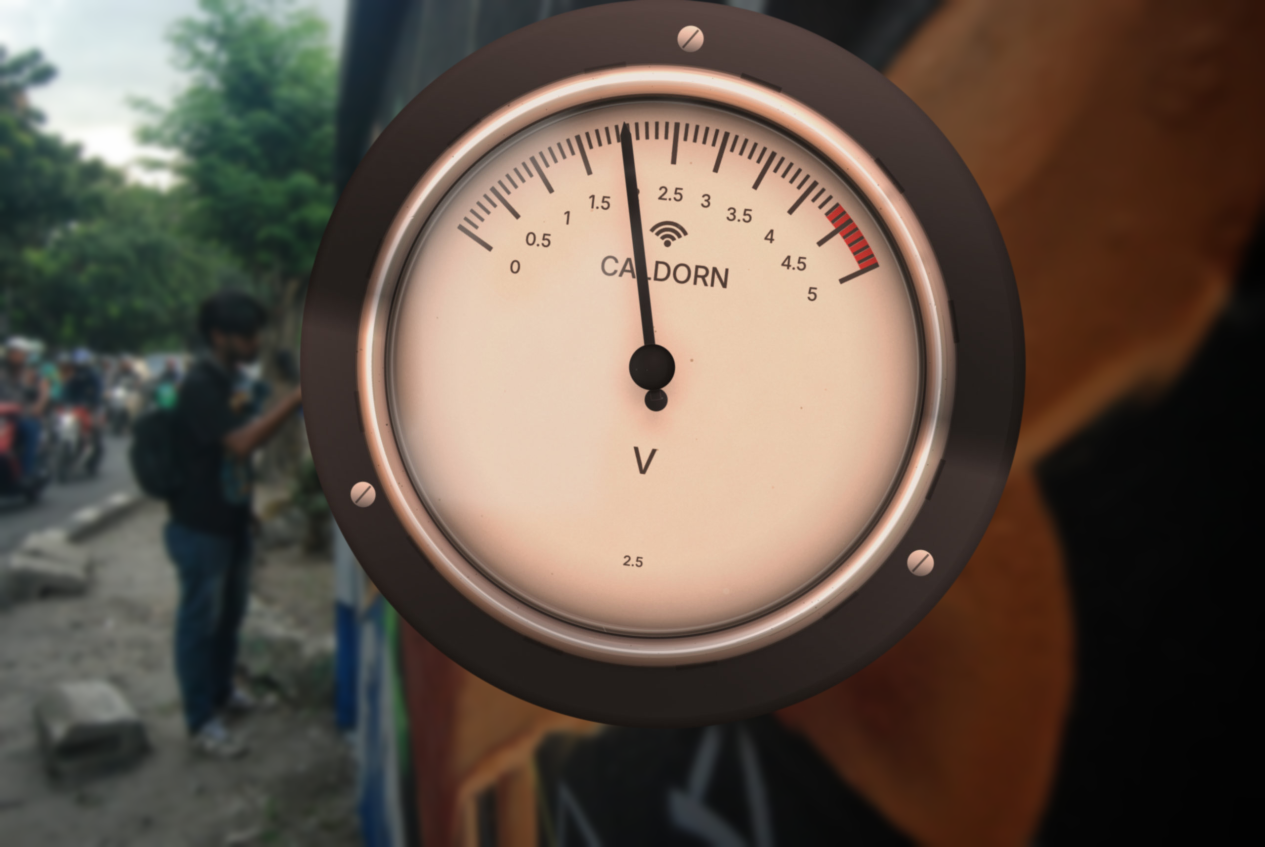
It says 2 V
